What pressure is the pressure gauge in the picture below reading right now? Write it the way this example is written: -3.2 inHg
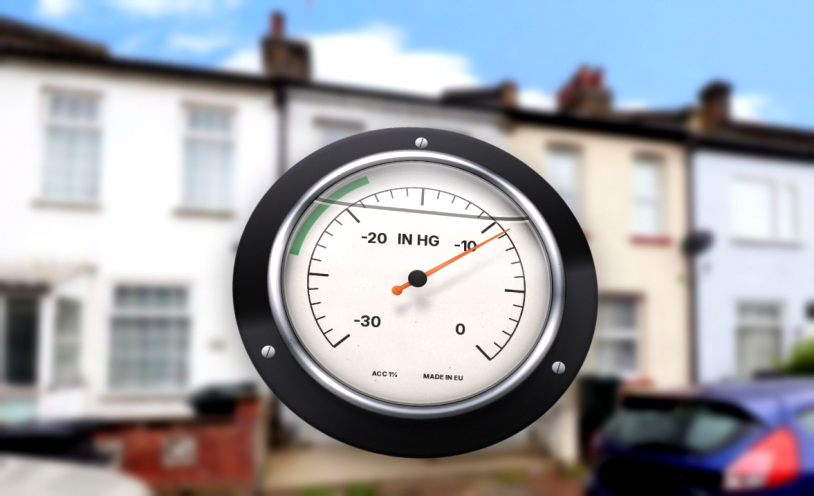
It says -9 inHg
